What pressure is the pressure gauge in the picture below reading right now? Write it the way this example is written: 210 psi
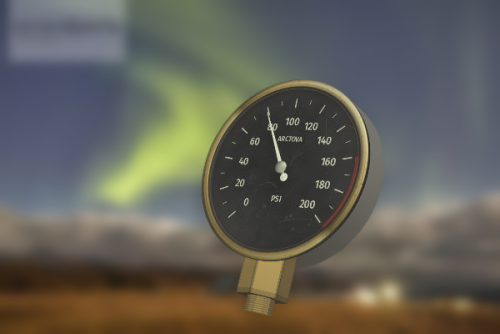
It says 80 psi
